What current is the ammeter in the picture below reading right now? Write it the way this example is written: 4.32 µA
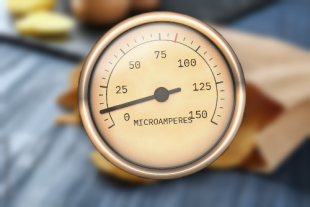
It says 10 µA
